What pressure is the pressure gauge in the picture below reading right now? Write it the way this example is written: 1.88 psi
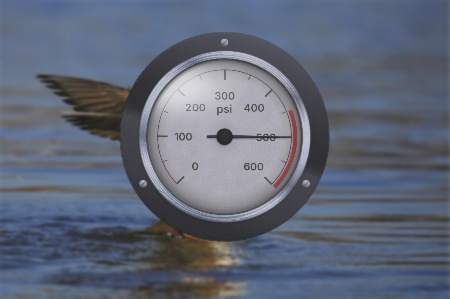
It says 500 psi
